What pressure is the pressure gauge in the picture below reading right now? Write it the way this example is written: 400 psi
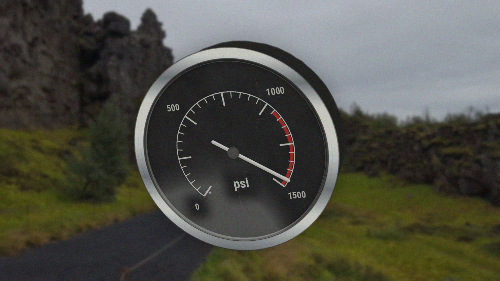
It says 1450 psi
